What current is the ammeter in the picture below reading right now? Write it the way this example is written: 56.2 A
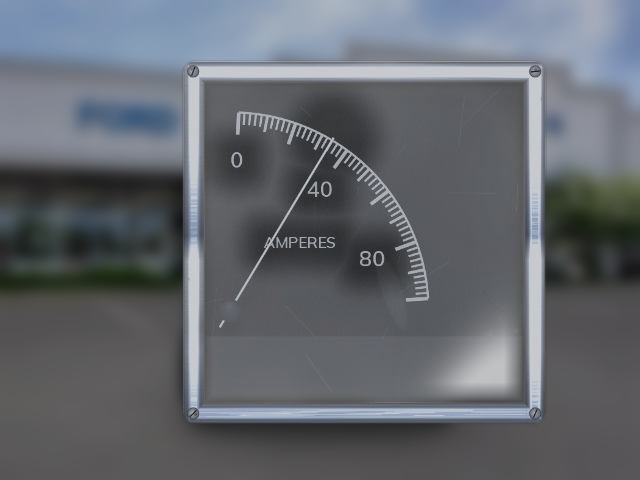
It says 34 A
